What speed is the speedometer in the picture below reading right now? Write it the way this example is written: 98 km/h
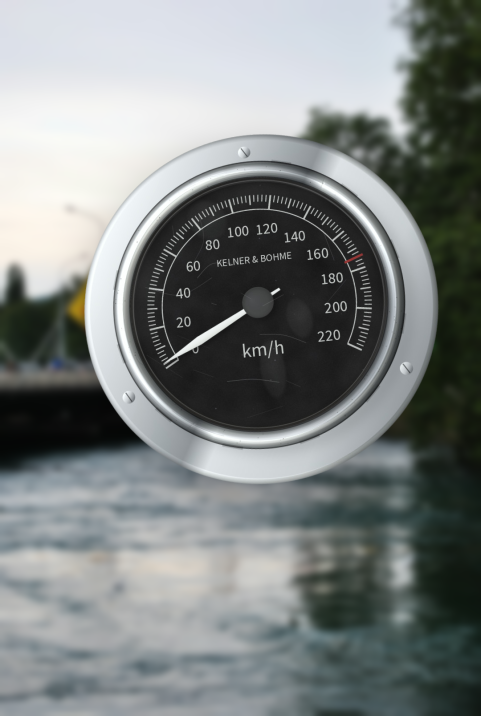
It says 2 km/h
